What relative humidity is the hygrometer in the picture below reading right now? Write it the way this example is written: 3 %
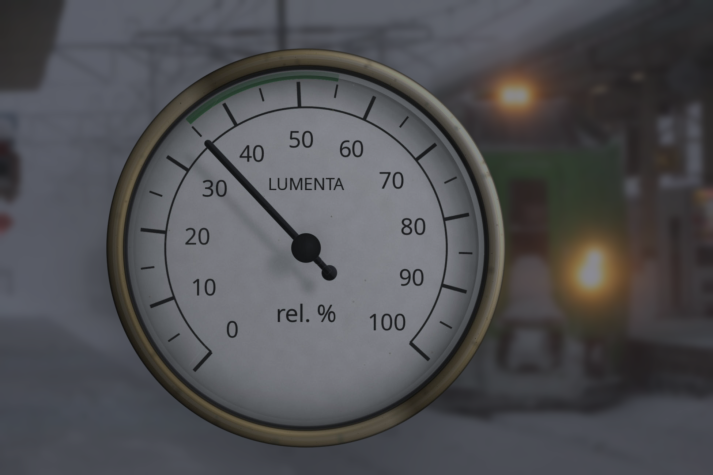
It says 35 %
